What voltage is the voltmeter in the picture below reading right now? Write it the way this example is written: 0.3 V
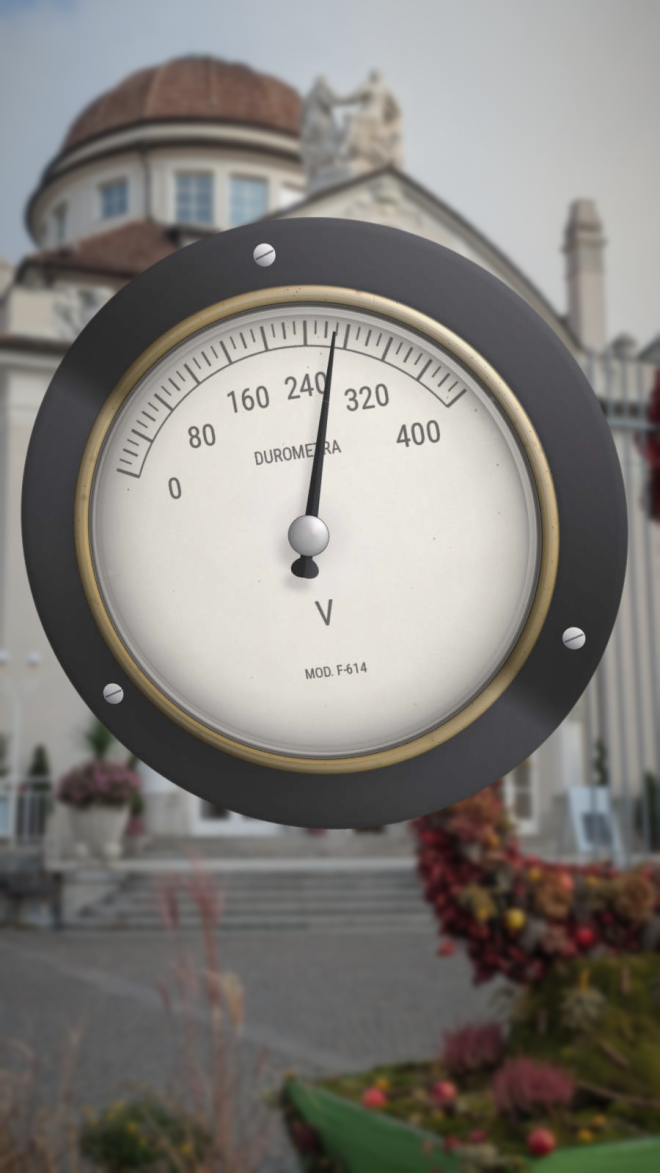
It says 270 V
